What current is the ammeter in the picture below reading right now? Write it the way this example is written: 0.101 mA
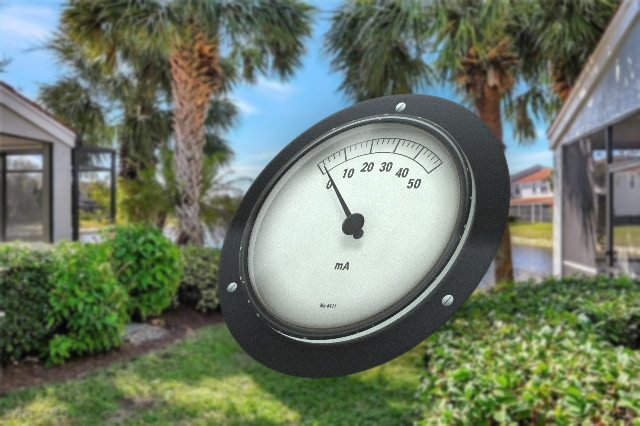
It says 2 mA
